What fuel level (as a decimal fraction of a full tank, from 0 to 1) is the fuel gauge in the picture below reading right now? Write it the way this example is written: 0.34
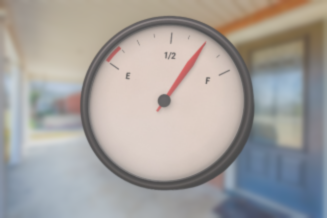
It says 0.75
